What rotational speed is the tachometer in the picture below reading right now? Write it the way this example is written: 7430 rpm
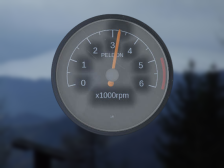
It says 3250 rpm
